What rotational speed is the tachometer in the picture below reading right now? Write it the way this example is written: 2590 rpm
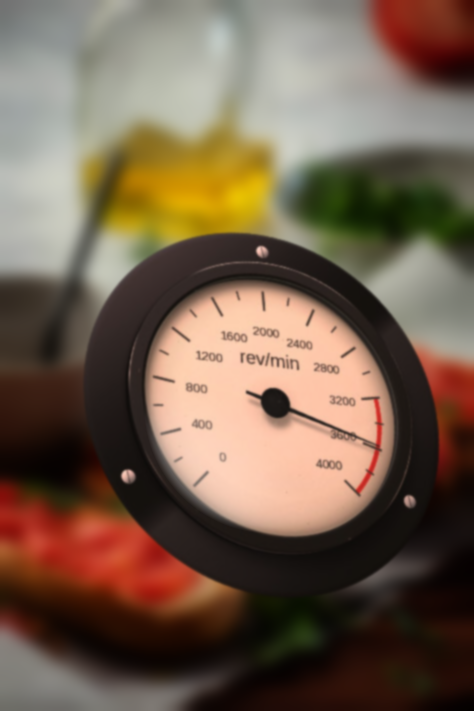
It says 3600 rpm
